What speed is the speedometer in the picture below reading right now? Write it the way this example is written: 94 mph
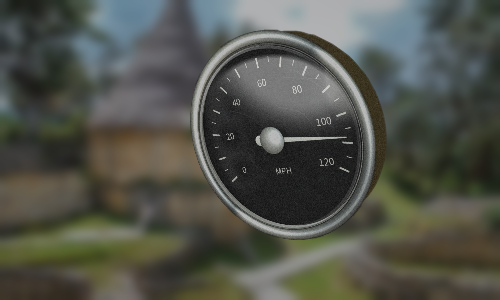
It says 107.5 mph
